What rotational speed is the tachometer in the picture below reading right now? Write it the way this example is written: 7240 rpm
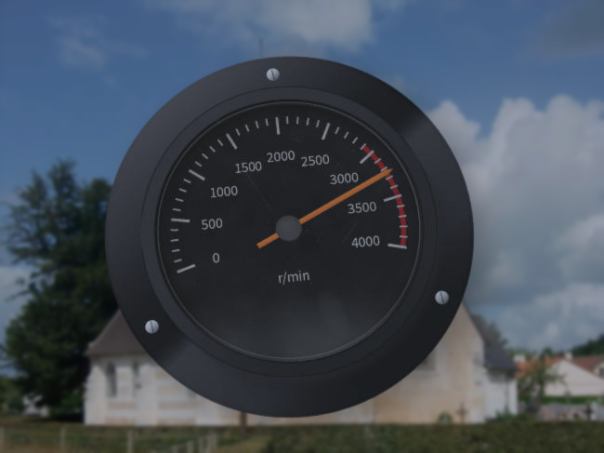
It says 3250 rpm
